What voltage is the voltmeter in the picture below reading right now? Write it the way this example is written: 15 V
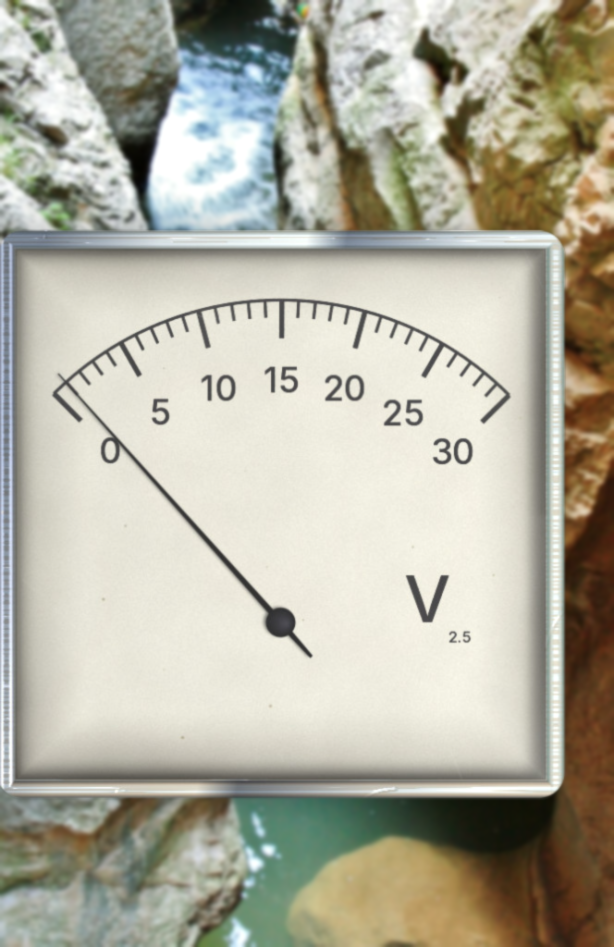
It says 1 V
